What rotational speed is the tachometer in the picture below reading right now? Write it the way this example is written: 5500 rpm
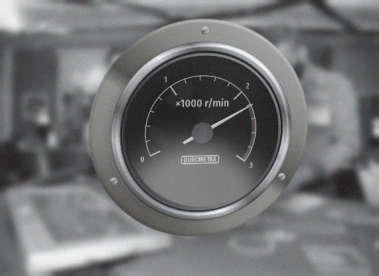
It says 2200 rpm
